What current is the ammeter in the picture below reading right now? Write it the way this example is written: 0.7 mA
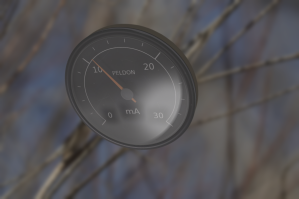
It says 11 mA
